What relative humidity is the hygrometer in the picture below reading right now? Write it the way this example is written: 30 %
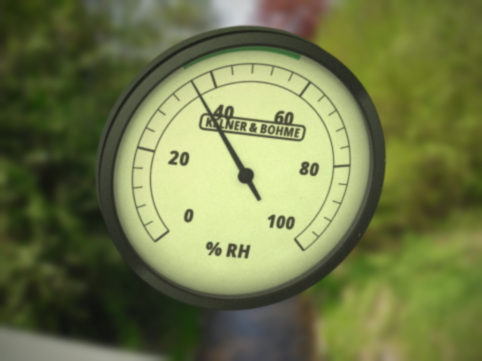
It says 36 %
